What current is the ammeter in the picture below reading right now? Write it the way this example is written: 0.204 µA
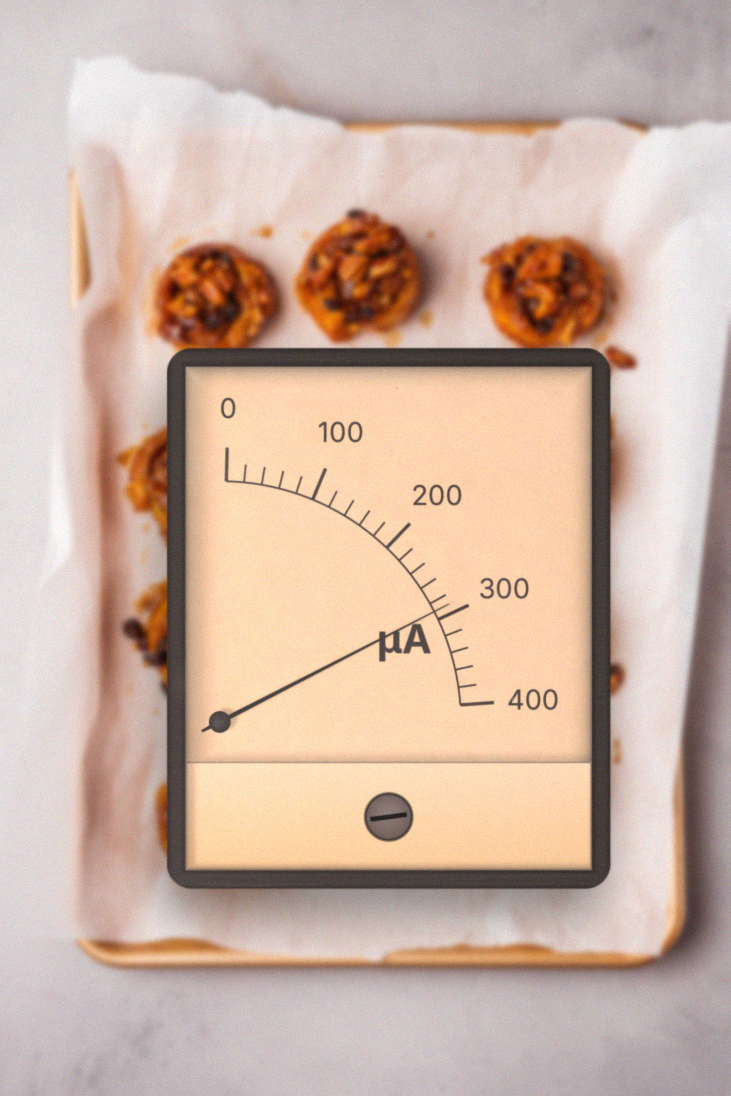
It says 290 µA
